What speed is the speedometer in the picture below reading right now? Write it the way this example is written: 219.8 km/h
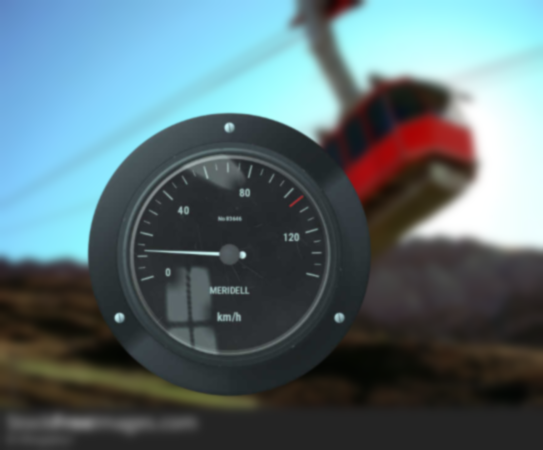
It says 12.5 km/h
